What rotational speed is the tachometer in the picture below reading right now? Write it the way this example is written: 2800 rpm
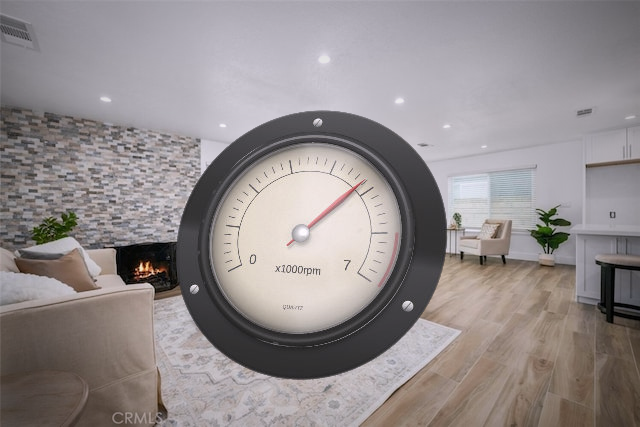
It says 4800 rpm
